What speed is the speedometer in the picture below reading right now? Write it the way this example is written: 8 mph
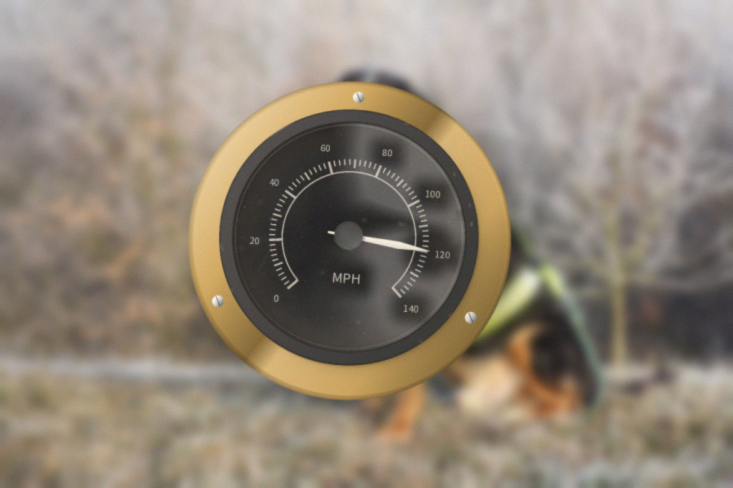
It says 120 mph
